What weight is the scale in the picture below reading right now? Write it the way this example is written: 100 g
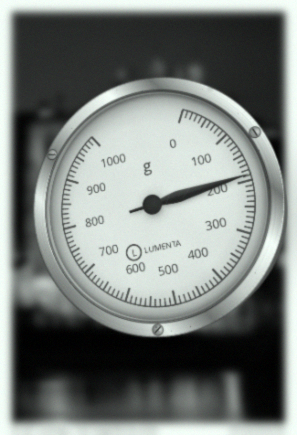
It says 190 g
